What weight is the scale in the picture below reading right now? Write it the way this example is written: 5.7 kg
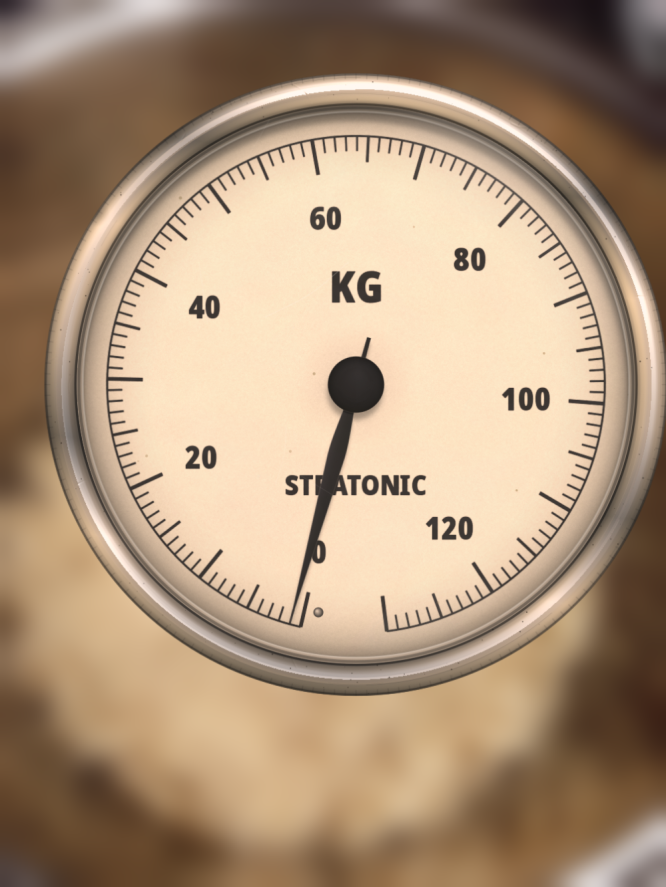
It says 1 kg
